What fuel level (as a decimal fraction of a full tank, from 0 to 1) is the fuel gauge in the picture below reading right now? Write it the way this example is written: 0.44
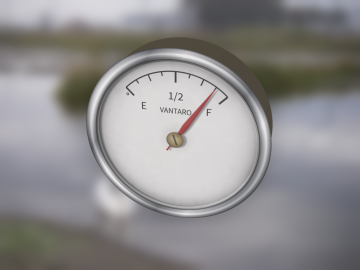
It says 0.875
